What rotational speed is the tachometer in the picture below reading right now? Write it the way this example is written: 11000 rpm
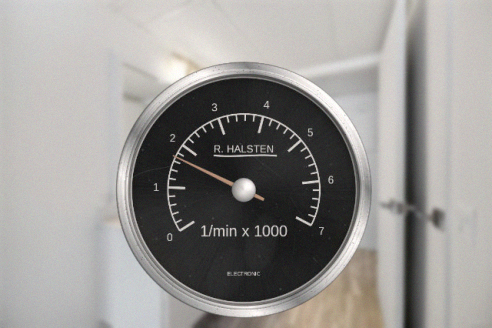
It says 1700 rpm
